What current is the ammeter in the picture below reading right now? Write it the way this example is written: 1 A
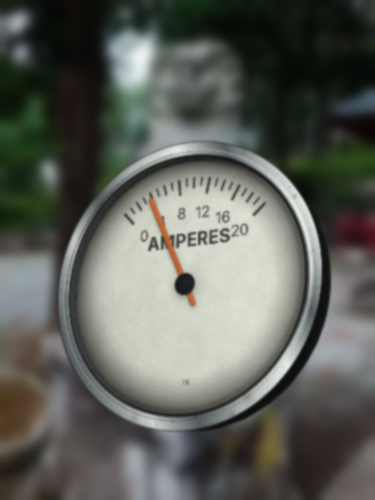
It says 4 A
